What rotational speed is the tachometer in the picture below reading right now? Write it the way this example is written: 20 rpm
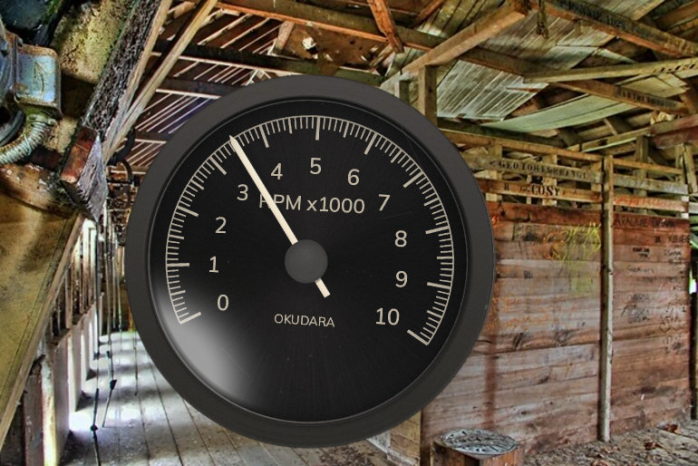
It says 3500 rpm
